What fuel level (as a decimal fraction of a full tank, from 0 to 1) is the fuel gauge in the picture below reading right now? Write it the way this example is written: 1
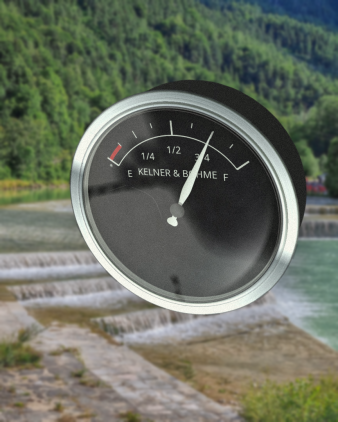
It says 0.75
